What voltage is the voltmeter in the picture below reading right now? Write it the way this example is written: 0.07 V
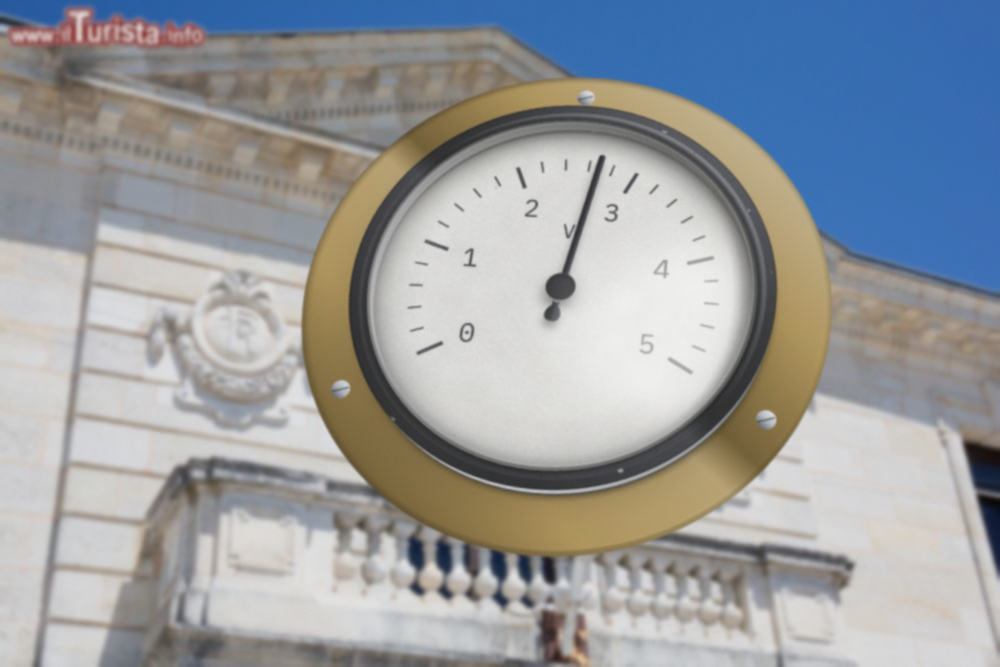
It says 2.7 V
